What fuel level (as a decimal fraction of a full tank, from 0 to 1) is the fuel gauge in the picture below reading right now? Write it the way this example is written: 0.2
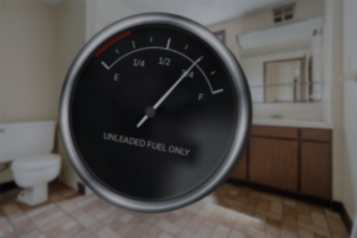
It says 0.75
